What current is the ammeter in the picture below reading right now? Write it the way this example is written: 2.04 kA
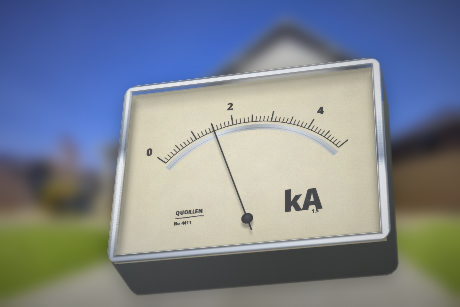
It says 1.5 kA
